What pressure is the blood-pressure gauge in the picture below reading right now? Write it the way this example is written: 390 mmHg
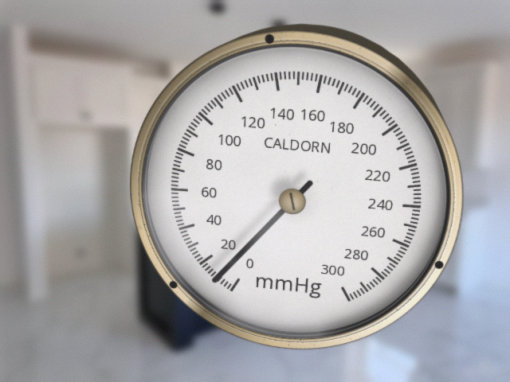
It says 10 mmHg
